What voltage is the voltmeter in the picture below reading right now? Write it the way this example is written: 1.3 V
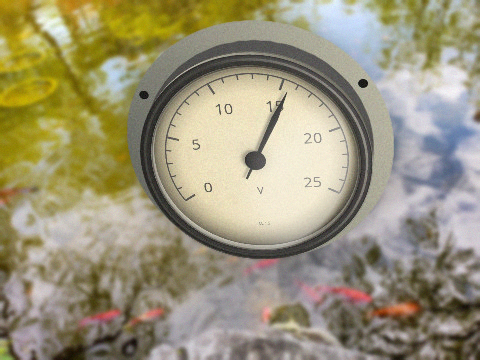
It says 15.5 V
